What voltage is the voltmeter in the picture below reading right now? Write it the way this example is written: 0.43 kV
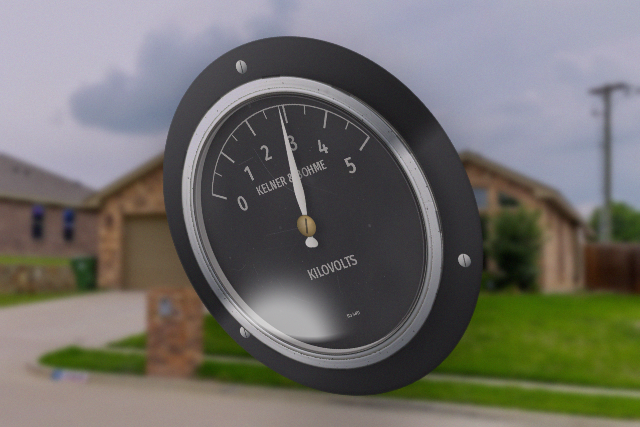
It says 3 kV
